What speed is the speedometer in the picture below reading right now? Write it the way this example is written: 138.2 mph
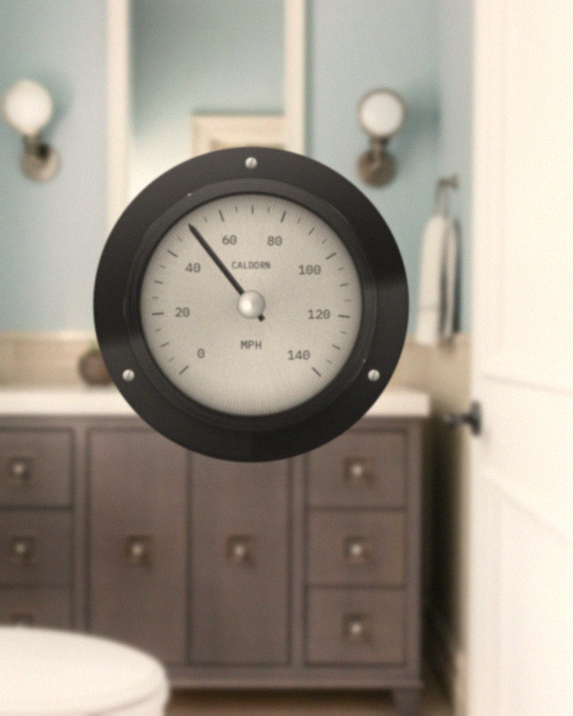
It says 50 mph
